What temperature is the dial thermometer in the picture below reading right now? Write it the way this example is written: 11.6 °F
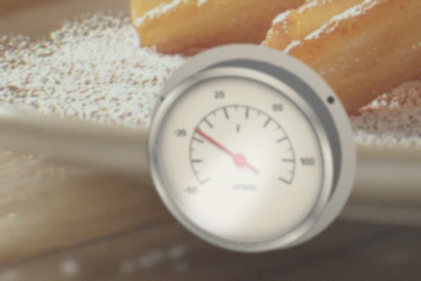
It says -10 °F
